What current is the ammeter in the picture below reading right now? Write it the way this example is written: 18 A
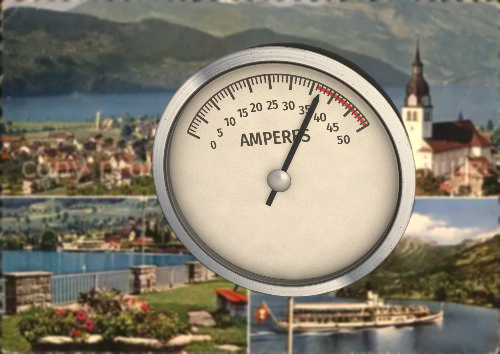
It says 37 A
